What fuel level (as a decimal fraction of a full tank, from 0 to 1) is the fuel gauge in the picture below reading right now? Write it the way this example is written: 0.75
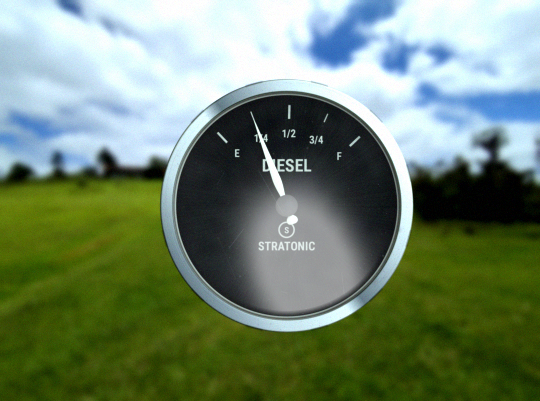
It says 0.25
